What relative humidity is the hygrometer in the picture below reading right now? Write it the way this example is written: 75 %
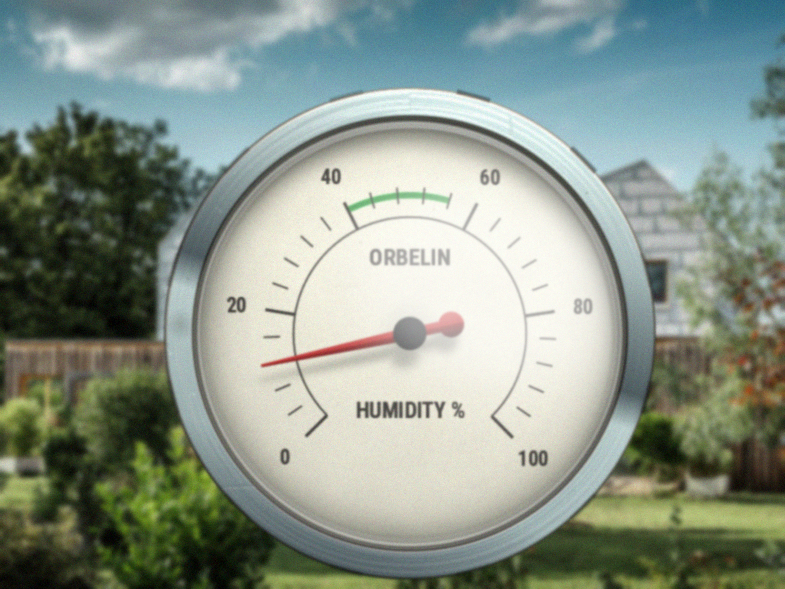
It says 12 %
